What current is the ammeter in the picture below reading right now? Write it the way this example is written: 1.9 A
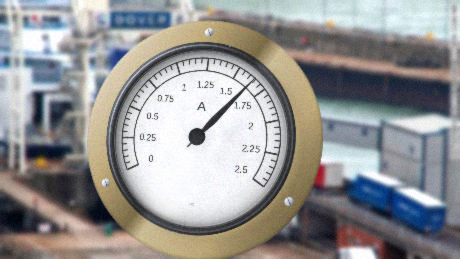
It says 1.65 A
